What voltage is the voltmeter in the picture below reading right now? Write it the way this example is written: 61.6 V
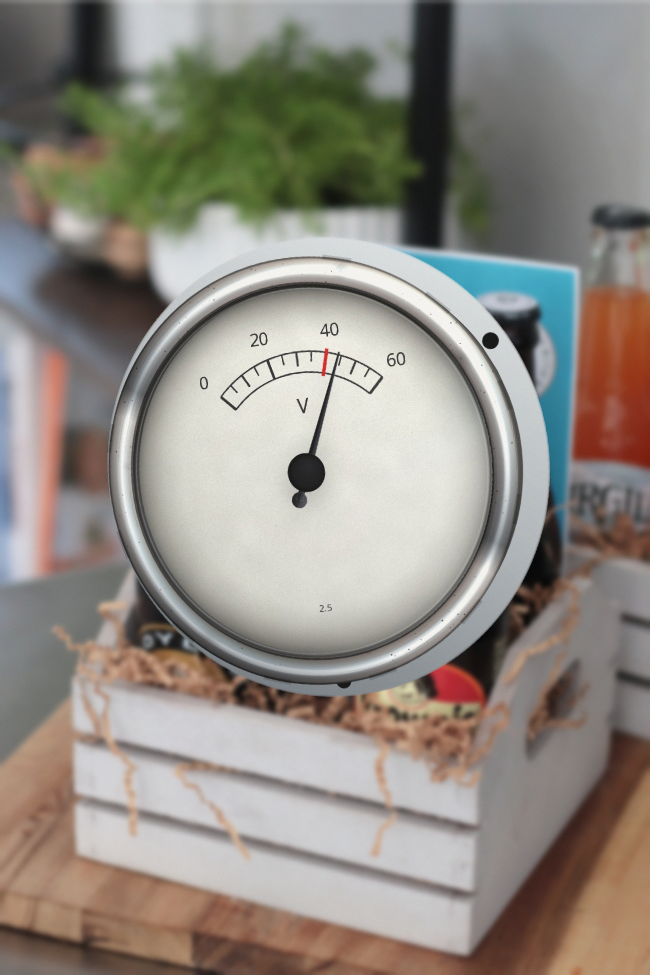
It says 45 V
